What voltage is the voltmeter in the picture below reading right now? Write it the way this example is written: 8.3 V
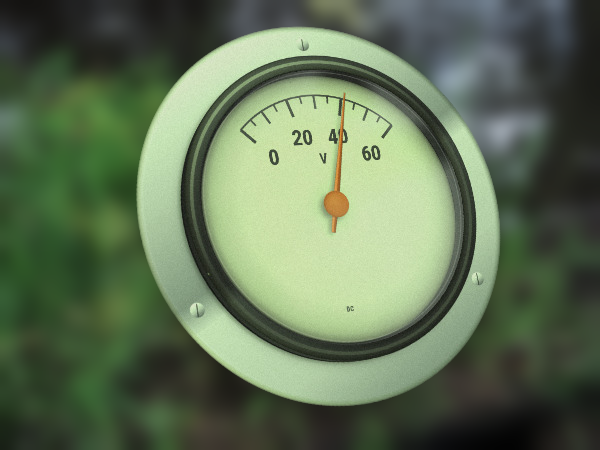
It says 40 V
